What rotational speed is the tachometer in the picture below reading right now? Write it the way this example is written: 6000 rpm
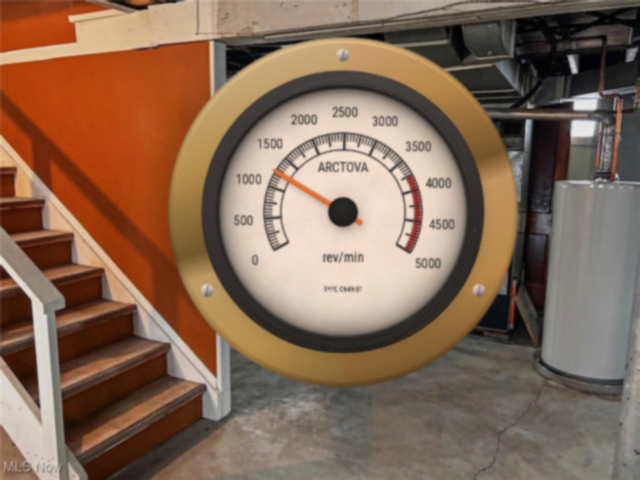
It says 1250 rpm
